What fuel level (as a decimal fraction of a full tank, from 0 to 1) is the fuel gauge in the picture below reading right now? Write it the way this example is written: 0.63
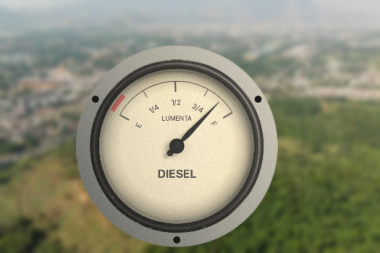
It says 0.875
